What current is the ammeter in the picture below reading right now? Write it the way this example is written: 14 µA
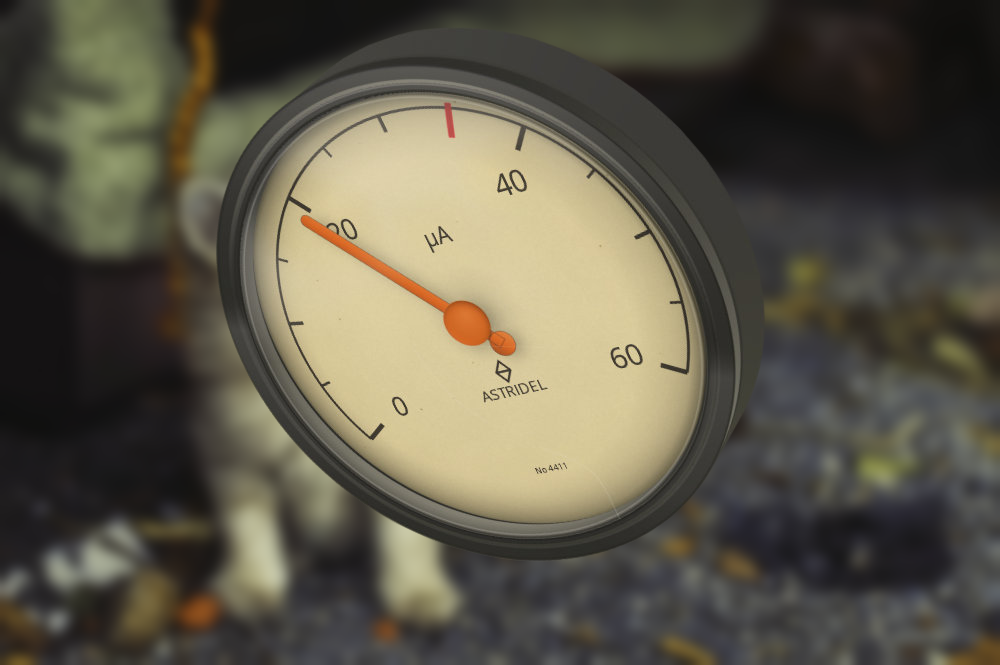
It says 20 µA
